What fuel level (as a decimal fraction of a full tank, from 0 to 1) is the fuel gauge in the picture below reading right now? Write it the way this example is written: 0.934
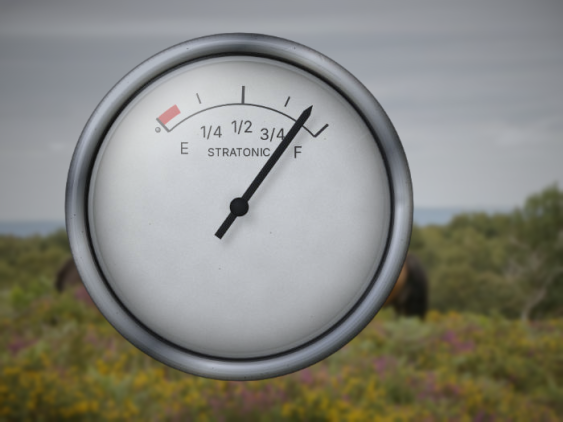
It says 0.875
